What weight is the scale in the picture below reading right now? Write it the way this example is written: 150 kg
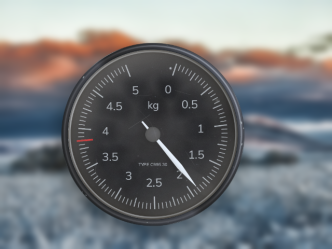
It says 1.9 kg
